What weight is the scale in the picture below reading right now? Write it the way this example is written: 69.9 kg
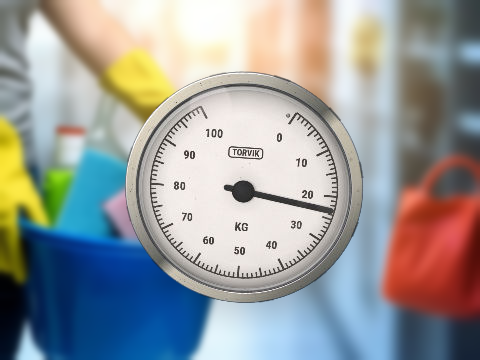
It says 23 kg
